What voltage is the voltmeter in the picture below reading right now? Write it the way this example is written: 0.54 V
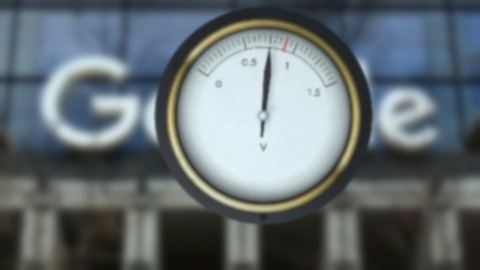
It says 0.75 V
